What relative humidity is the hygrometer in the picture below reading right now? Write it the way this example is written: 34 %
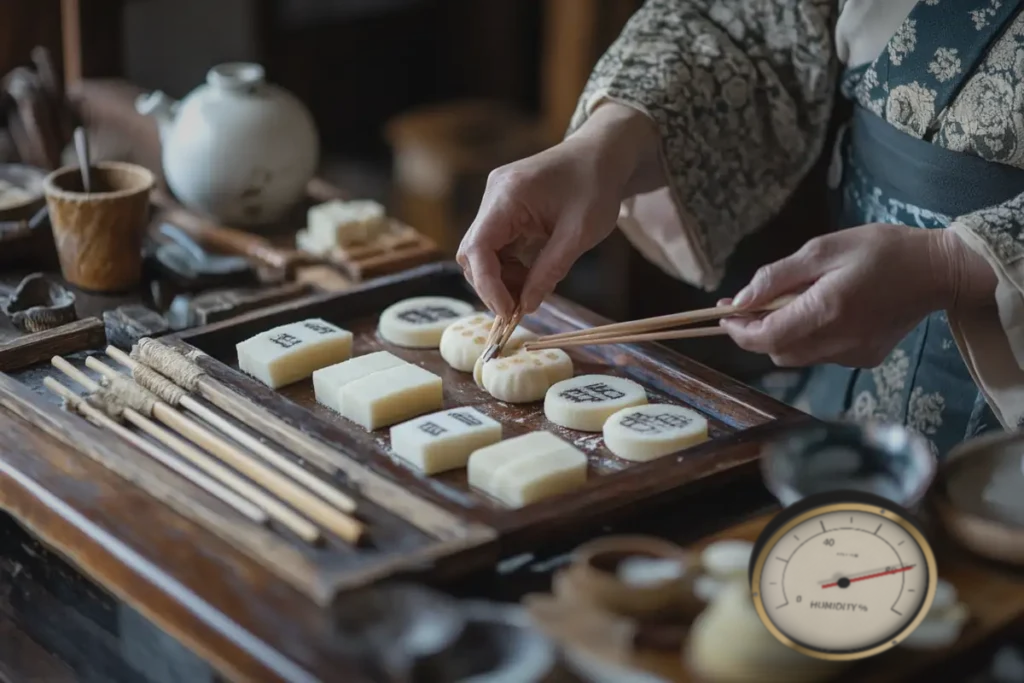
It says 80 %
